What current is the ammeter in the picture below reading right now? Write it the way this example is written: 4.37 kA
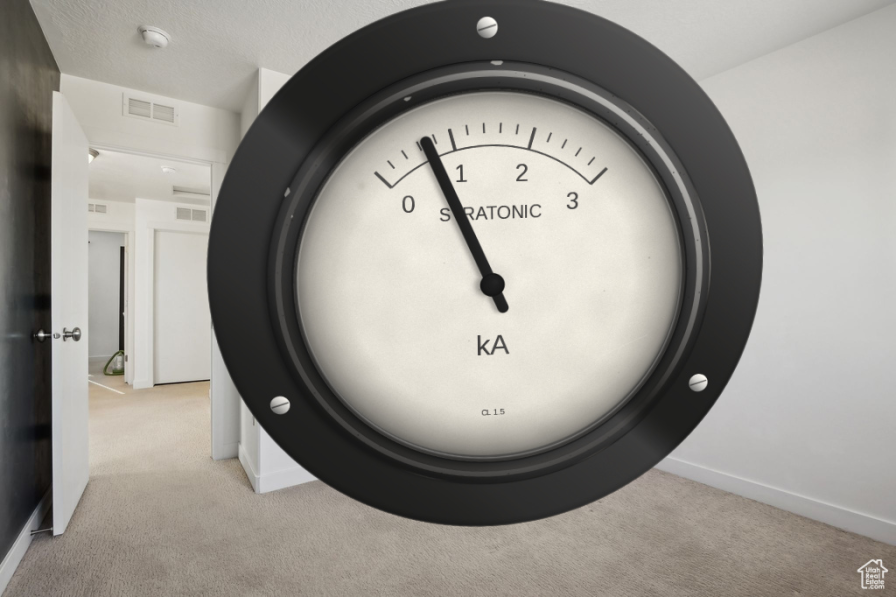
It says 0.7 kA
